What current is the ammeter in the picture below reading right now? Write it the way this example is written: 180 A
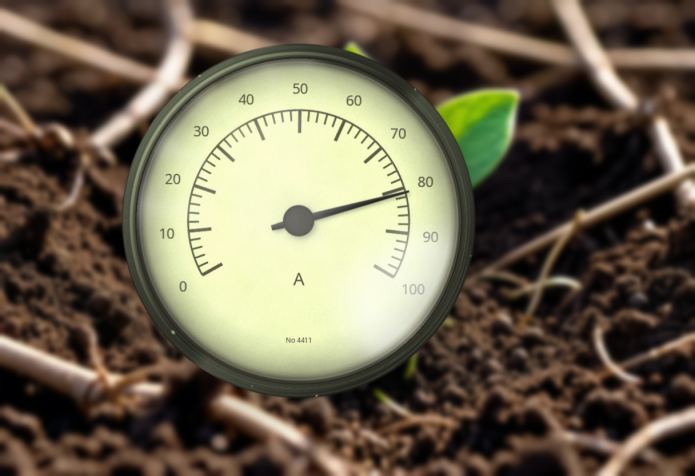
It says 81 A
